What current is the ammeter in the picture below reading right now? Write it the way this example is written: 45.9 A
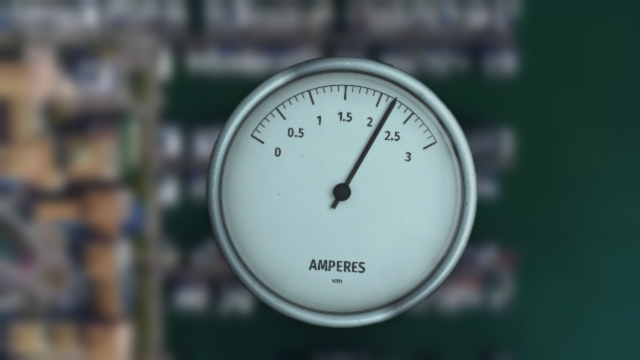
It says 2.2 A
